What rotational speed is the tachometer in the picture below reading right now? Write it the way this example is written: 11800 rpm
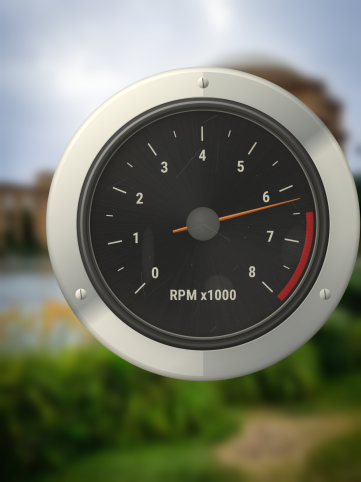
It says 6250 rpm
